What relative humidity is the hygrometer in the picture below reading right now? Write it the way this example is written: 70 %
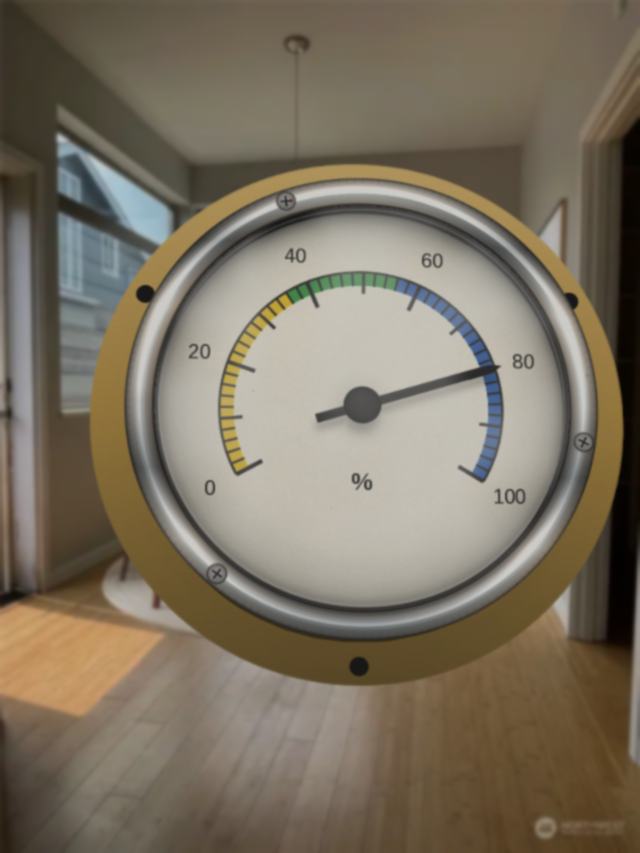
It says 80 %
